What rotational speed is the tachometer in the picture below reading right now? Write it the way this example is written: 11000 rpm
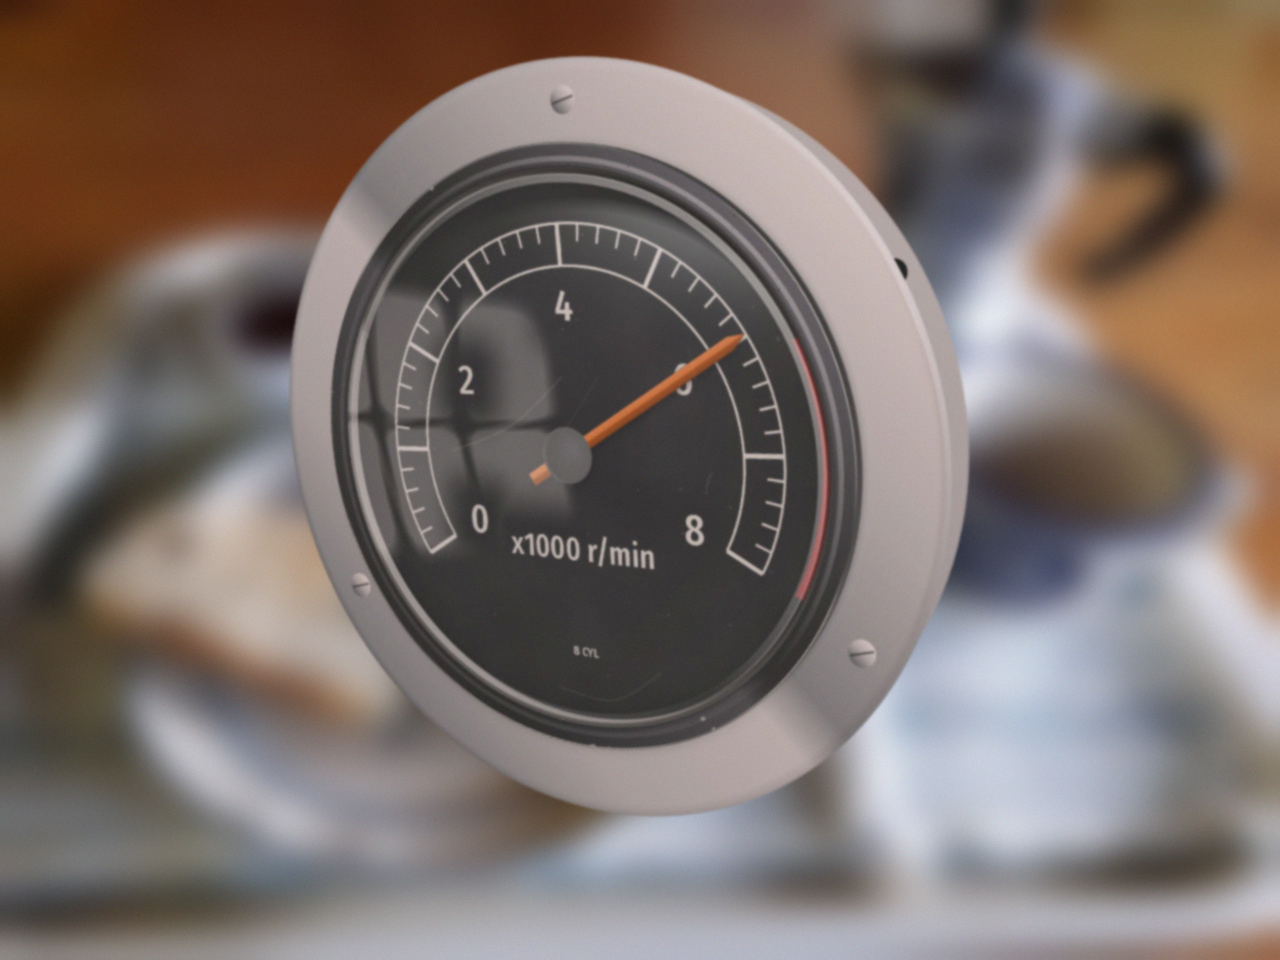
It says 6000 rpm
